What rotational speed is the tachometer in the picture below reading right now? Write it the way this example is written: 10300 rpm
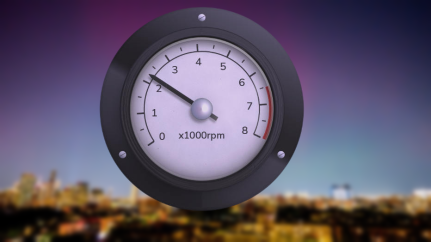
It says 2250 rpm
